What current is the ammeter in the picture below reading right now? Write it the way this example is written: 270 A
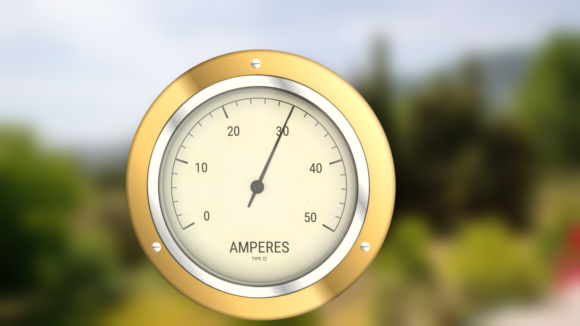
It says 30 A
